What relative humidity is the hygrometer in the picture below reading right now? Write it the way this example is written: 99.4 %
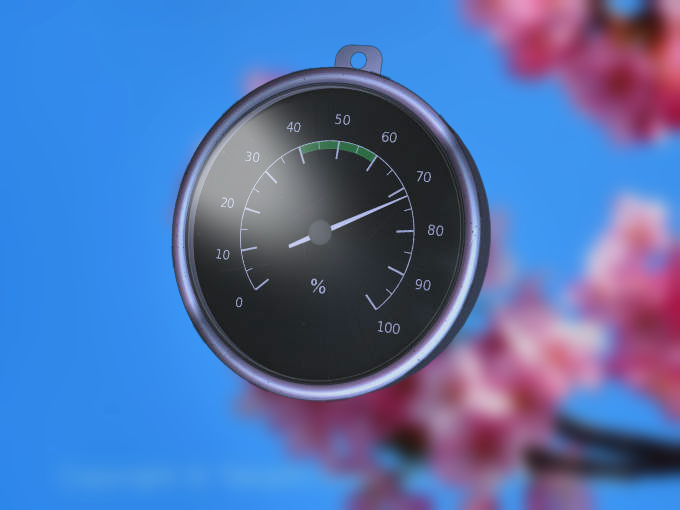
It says 72.5 %
